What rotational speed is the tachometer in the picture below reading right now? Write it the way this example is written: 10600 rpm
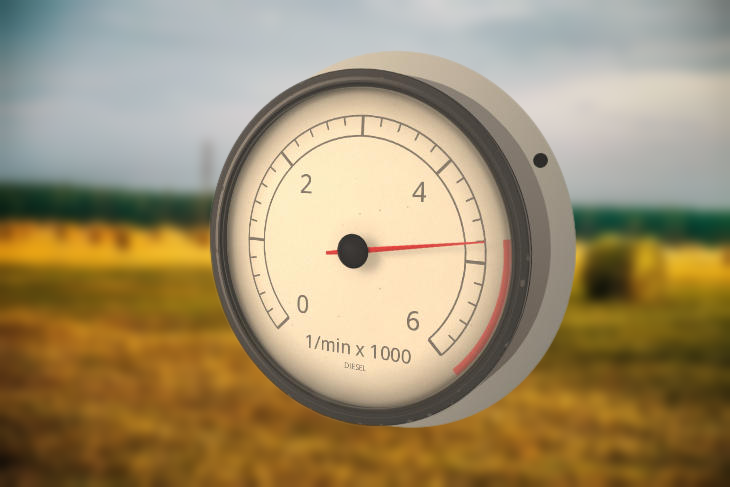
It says 4800 rpm
